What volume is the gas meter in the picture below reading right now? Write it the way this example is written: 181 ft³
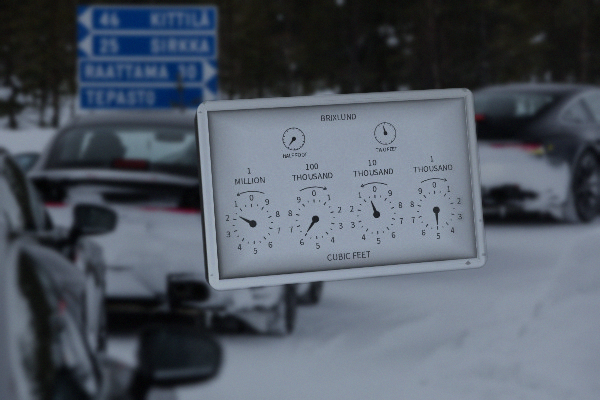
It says 160500 ft³
